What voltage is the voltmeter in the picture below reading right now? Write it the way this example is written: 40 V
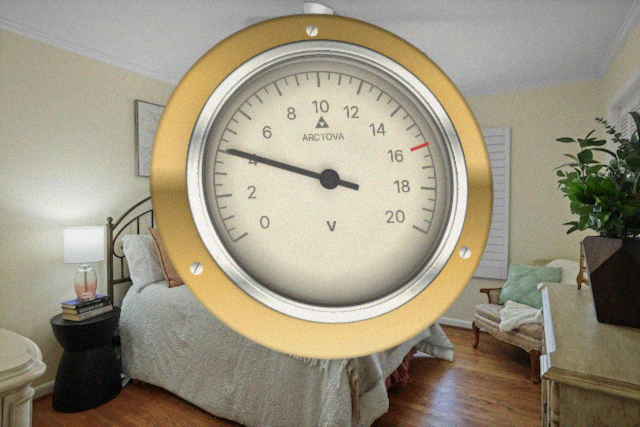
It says 4 V
